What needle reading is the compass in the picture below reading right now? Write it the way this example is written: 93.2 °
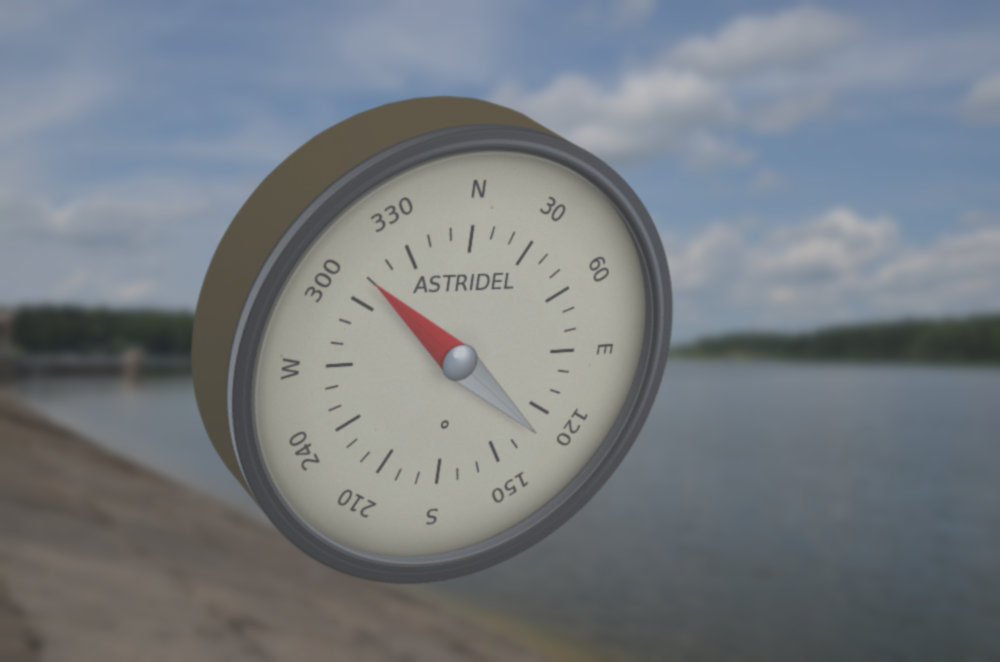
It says 310 °
